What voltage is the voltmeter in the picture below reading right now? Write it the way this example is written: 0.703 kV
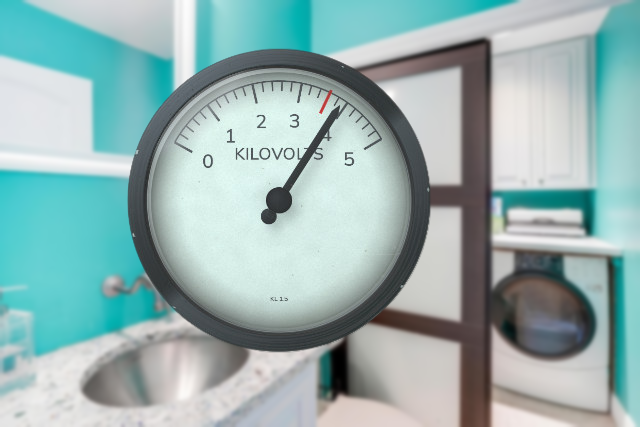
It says 3.9 kV
